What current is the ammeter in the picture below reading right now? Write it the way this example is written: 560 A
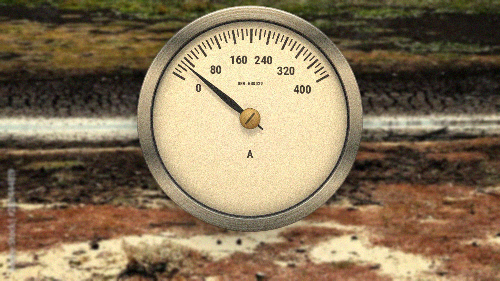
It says 30 A
